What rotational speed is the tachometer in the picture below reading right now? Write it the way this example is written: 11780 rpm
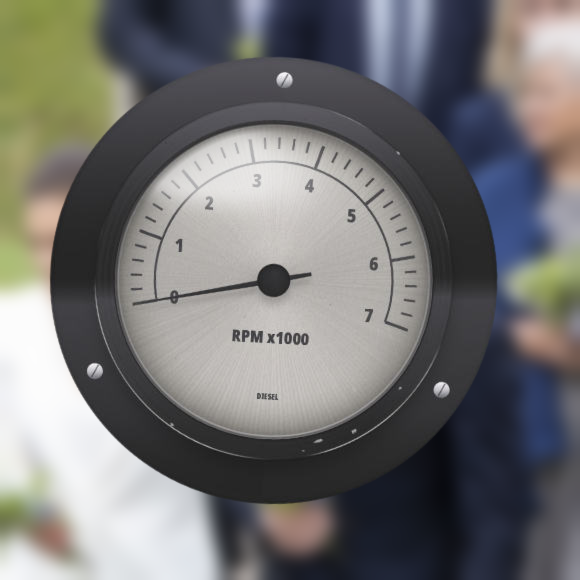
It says 0 rpm
